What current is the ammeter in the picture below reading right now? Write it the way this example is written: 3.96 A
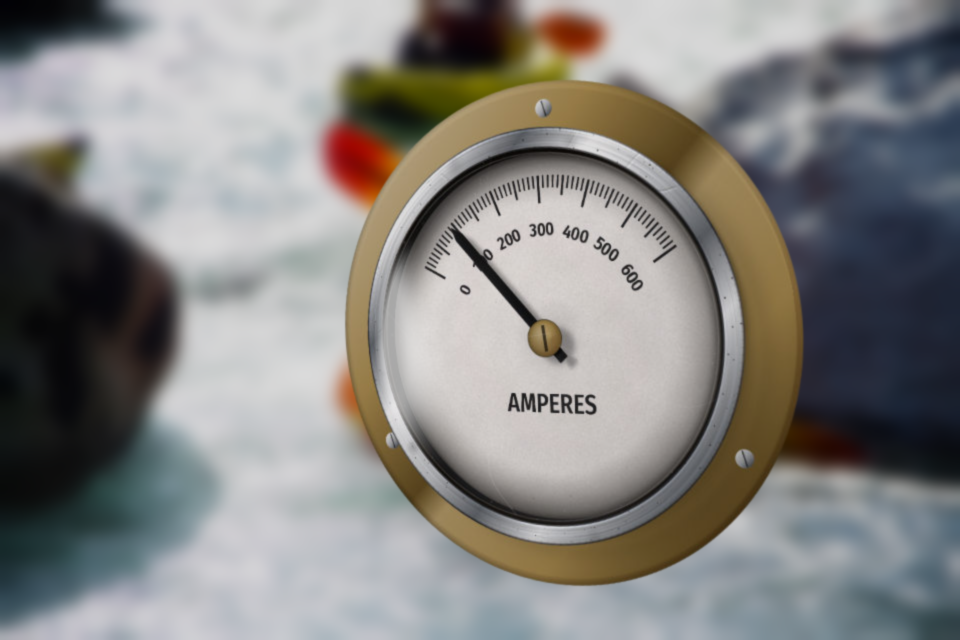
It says 100 A
